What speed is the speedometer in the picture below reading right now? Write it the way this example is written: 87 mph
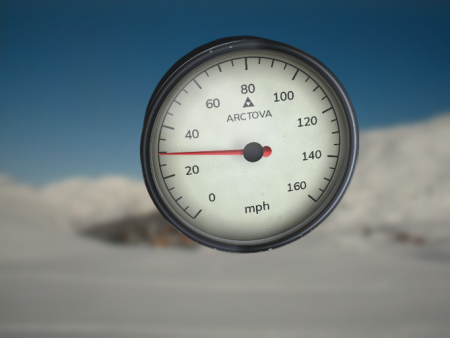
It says 30 mph
